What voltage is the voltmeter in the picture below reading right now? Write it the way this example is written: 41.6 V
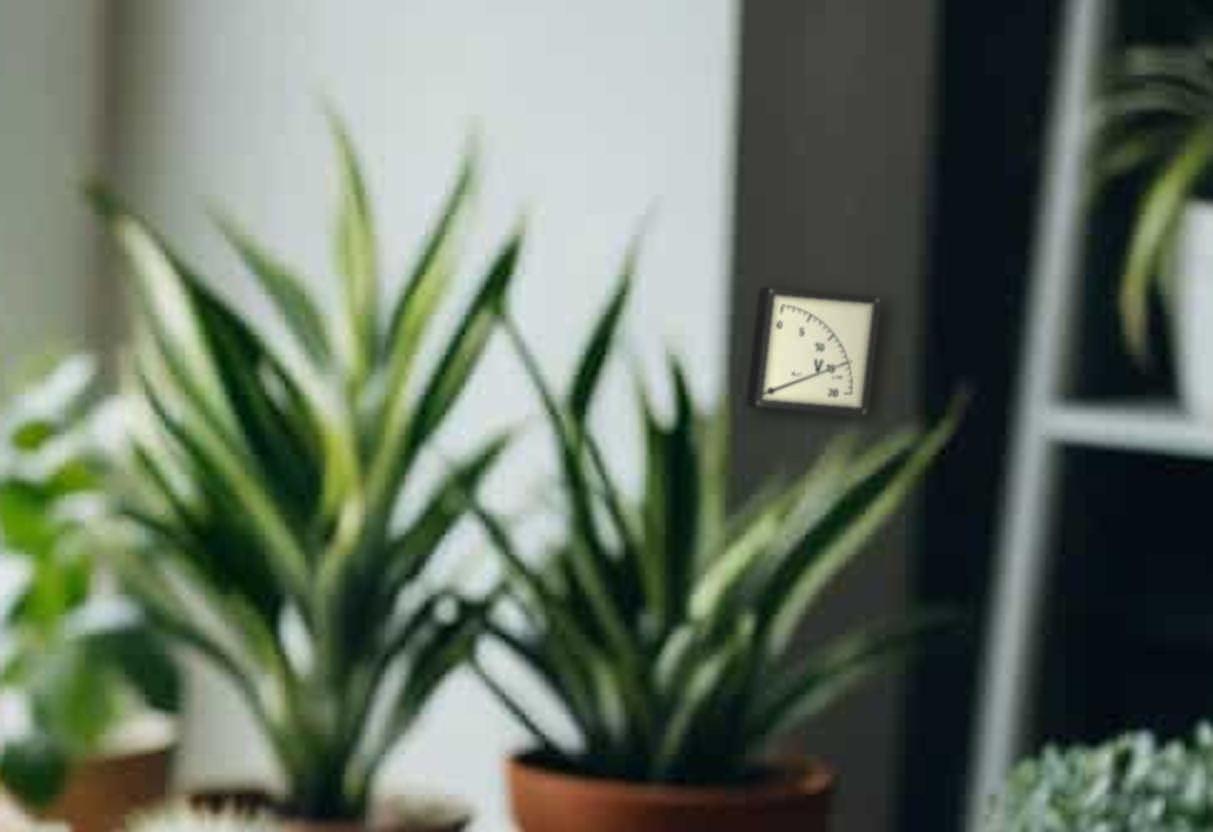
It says 15 V
